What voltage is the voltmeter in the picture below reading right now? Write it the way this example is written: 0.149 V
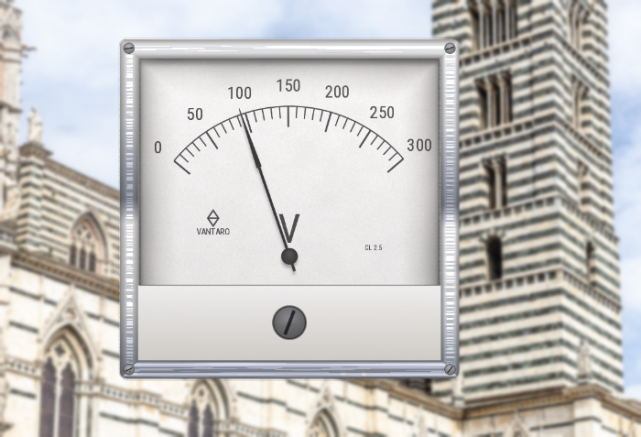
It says 95 V
